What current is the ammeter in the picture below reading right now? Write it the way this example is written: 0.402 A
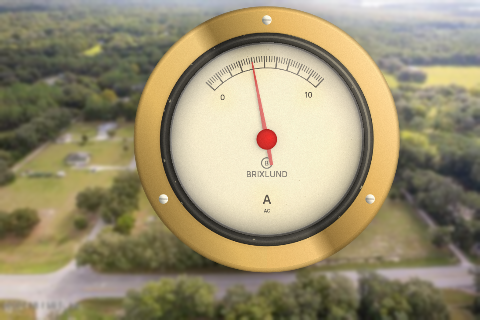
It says 4 A
